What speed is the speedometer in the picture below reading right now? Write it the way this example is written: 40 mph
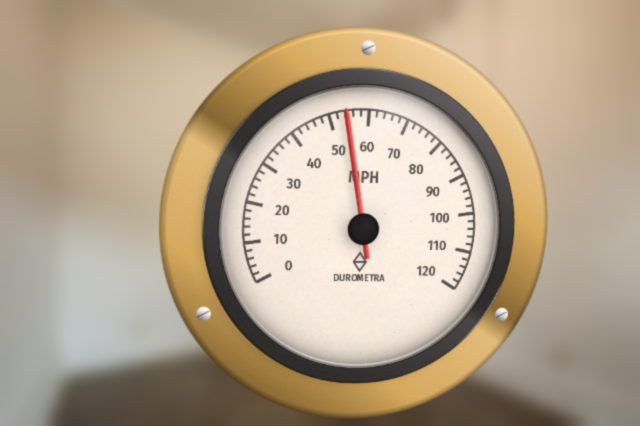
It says 54 mph
